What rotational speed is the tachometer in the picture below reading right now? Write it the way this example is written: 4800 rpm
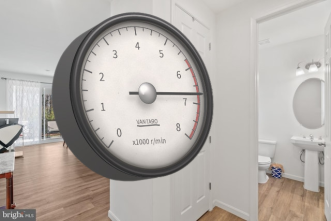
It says 6750 rpm
